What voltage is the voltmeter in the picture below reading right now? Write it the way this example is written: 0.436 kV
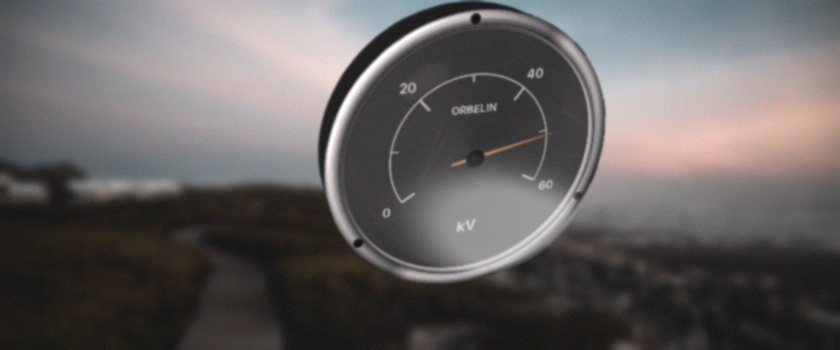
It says 50 kV
